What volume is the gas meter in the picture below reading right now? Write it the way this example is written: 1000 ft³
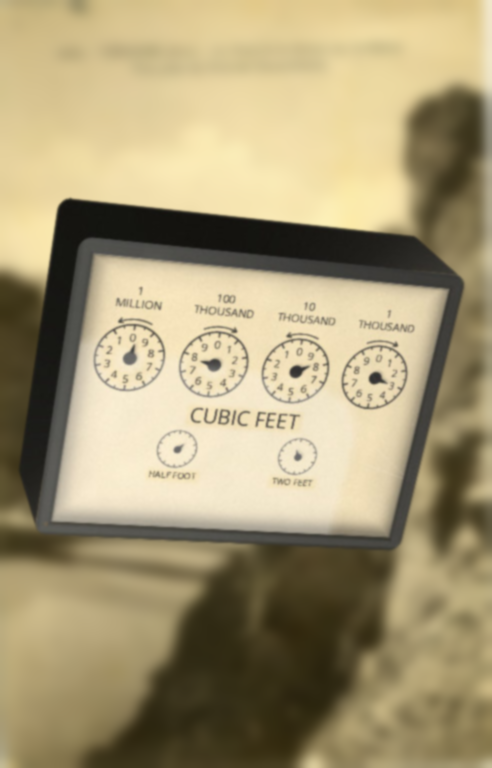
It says 978300 ft³
